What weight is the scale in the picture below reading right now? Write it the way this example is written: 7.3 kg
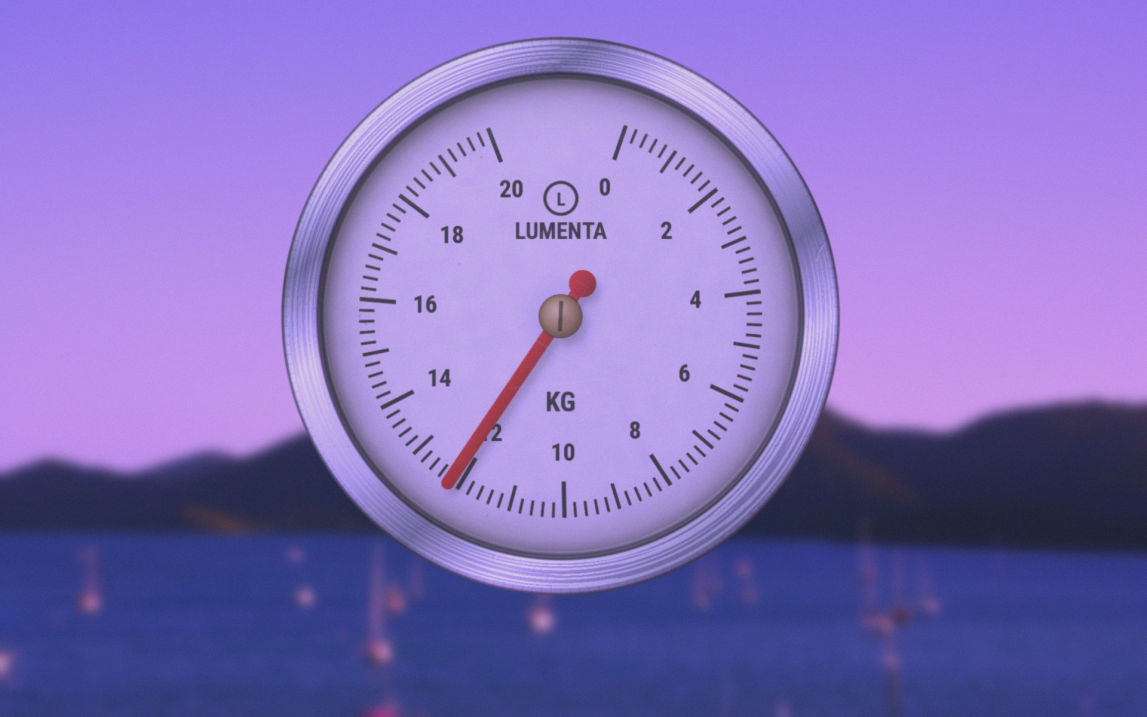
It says 12.2 kg
